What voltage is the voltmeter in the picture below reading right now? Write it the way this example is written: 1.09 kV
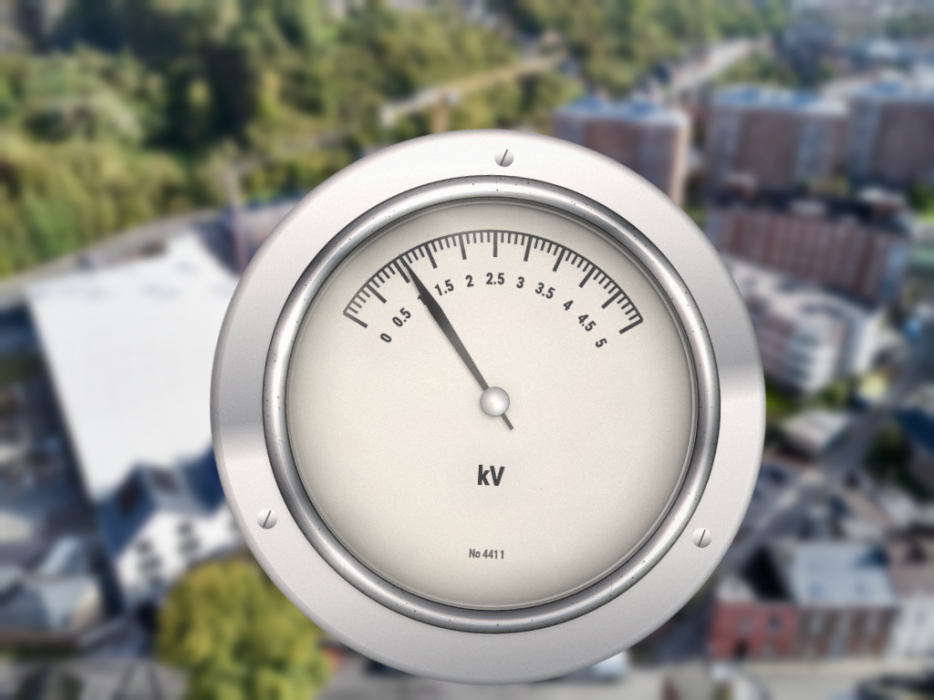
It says 1.1 kV
